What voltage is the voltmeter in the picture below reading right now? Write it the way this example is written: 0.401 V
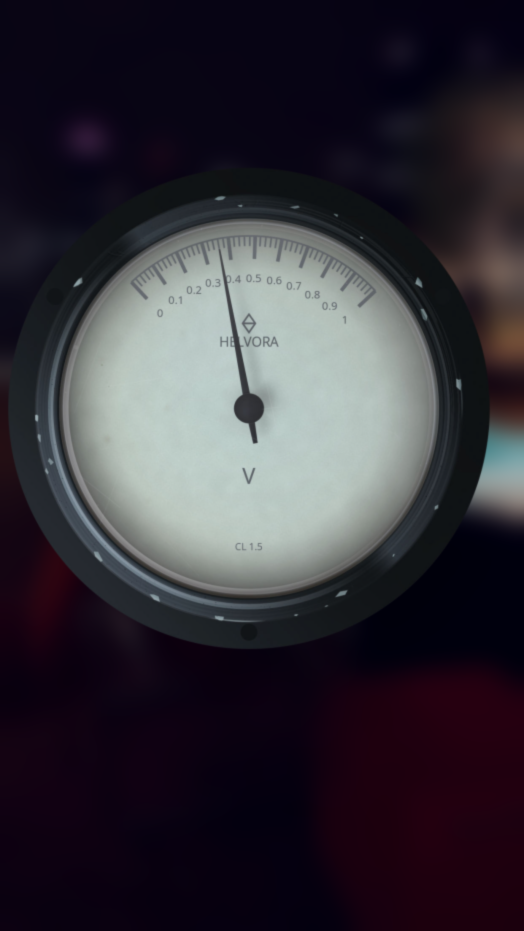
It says 0.36 V
